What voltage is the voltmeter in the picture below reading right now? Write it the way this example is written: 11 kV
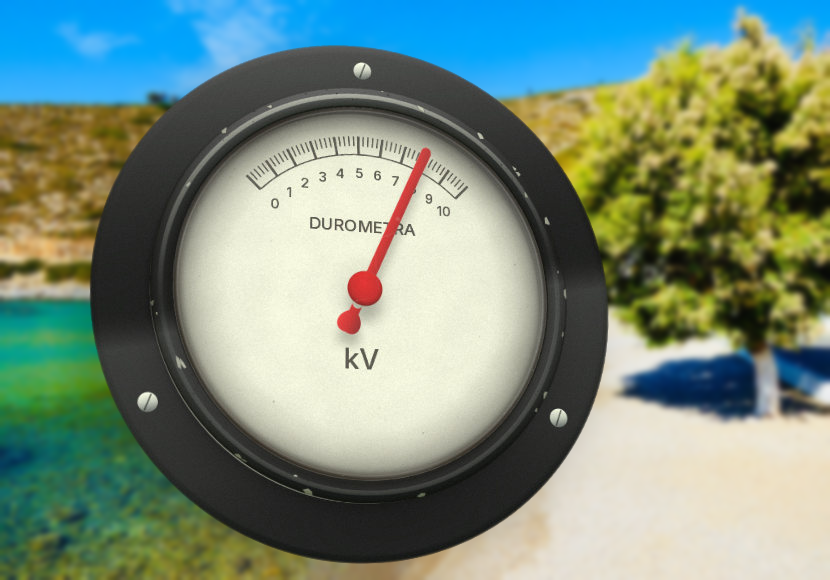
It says 7.8 kV
